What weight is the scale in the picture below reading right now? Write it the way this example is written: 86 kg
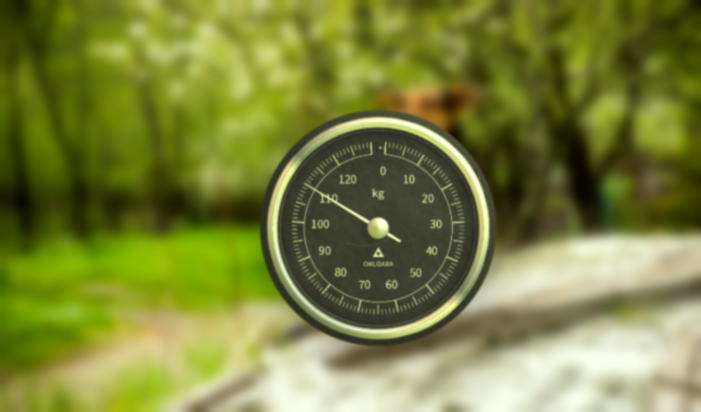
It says 110 kg
